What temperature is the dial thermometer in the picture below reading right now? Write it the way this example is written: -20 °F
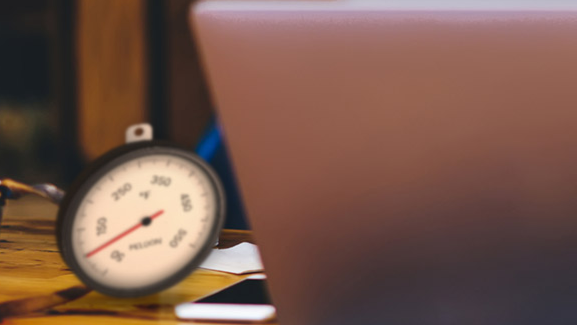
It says 100 °F
